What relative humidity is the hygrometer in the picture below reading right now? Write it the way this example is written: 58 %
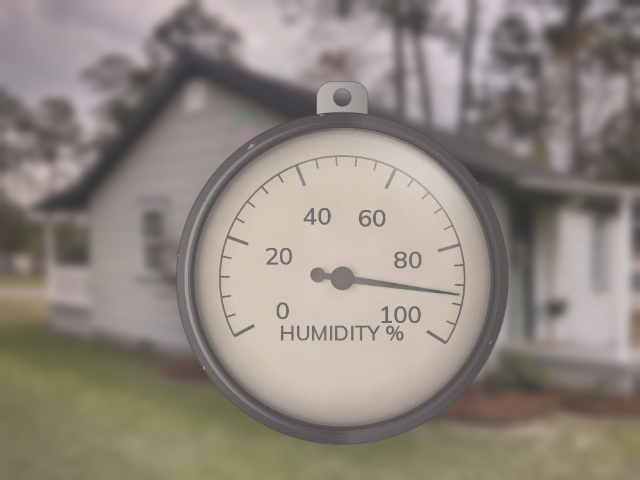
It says 90 %
